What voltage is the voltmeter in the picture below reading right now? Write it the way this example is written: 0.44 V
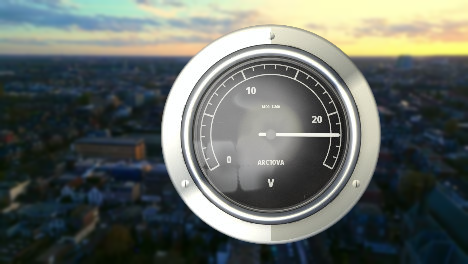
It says 22 V
